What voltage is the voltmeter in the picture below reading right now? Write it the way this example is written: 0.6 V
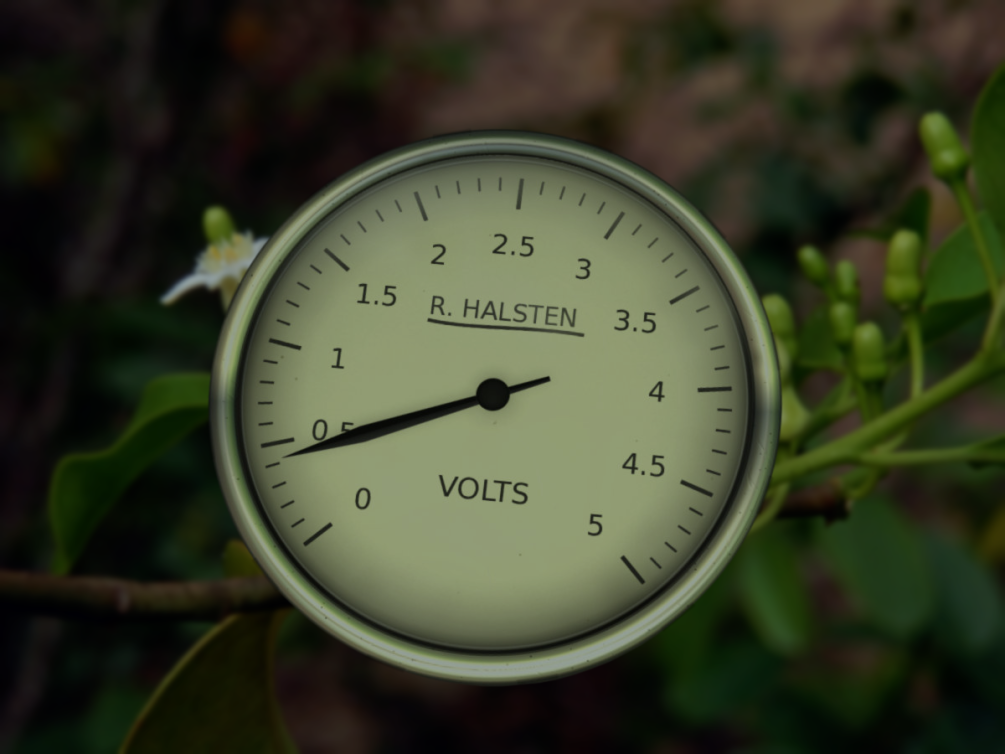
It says 0.4 V
